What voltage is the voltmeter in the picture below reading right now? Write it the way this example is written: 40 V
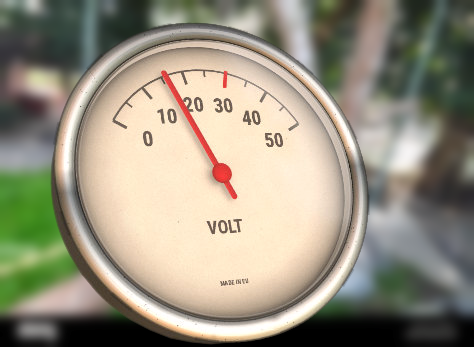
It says 15 V
